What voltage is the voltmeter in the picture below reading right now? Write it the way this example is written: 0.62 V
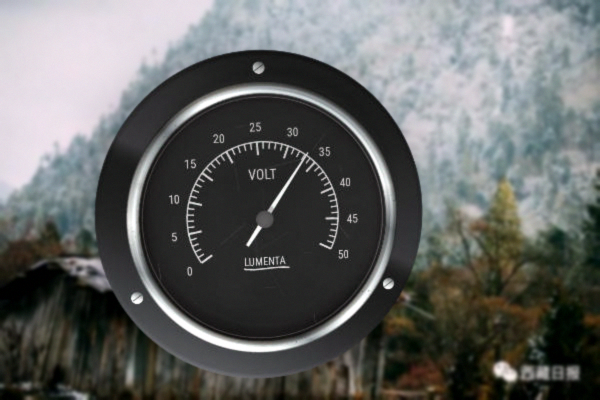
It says 33 V
